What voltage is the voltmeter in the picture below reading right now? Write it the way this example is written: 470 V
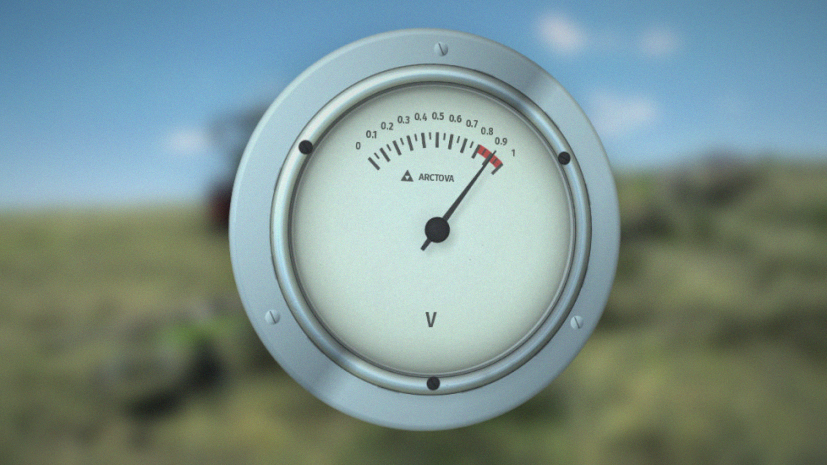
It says 0.9 V
